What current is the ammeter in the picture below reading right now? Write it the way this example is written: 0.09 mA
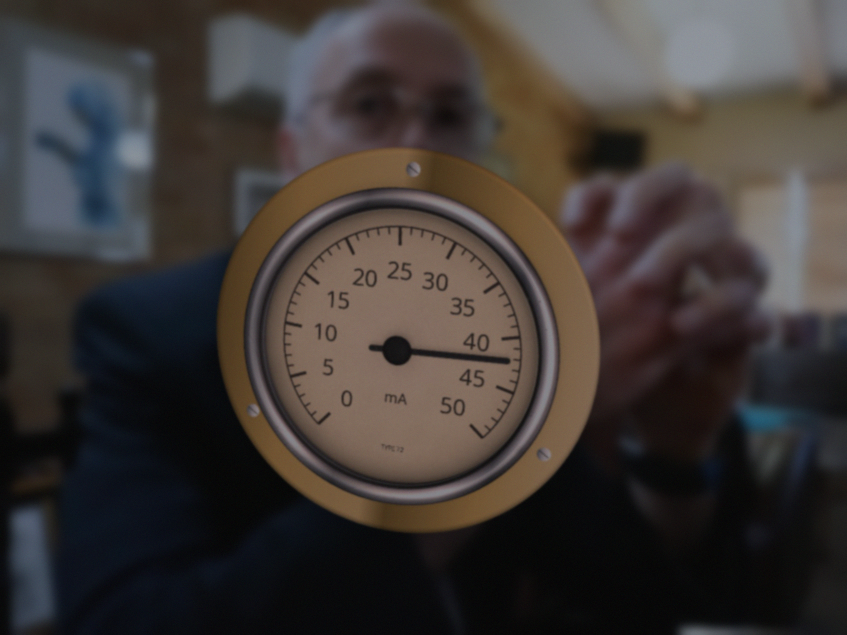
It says 42 mA
